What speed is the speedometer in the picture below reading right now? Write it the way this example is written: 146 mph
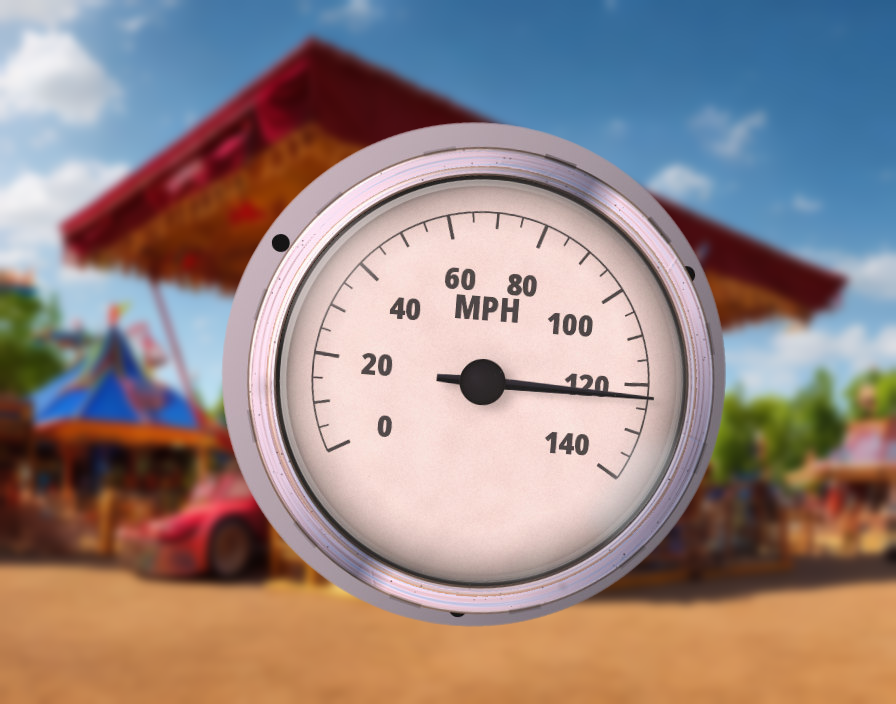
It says 122.5 mph
